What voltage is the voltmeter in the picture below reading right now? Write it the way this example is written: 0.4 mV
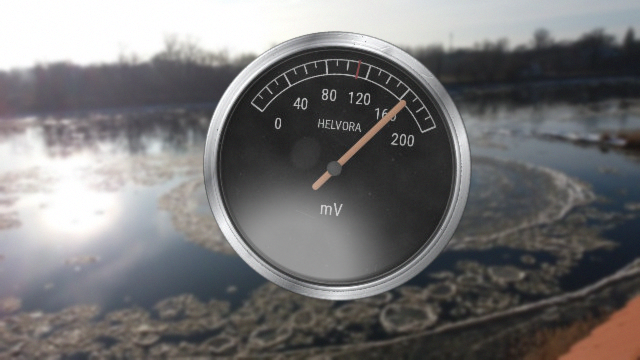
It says 165 mV
